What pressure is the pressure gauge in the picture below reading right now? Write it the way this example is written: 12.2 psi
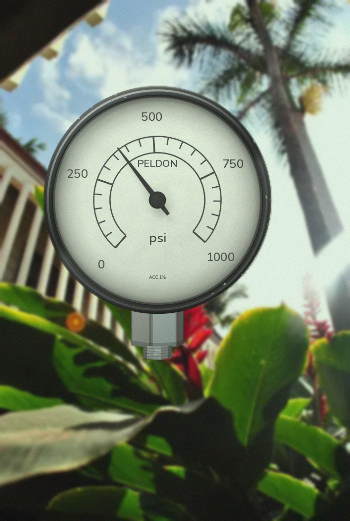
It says 375 psi
